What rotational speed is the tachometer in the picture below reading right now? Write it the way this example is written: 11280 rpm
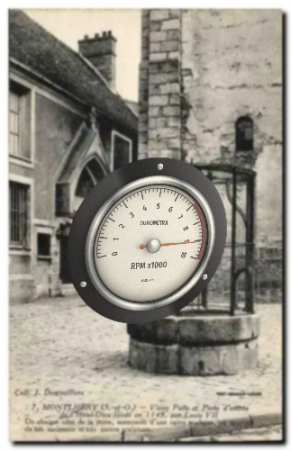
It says 9000 rpm
